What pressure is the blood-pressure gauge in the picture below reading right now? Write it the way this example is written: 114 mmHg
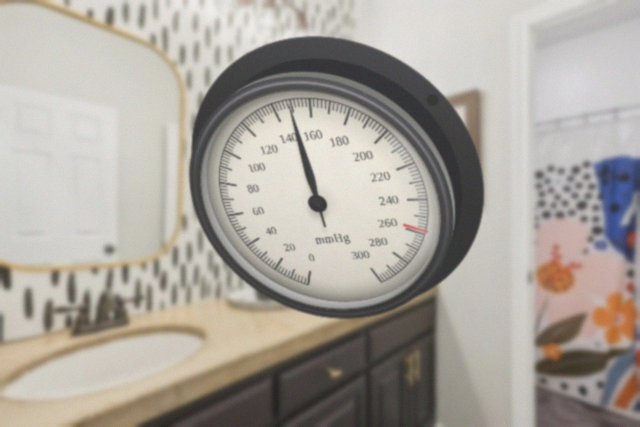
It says 150 mmHg
